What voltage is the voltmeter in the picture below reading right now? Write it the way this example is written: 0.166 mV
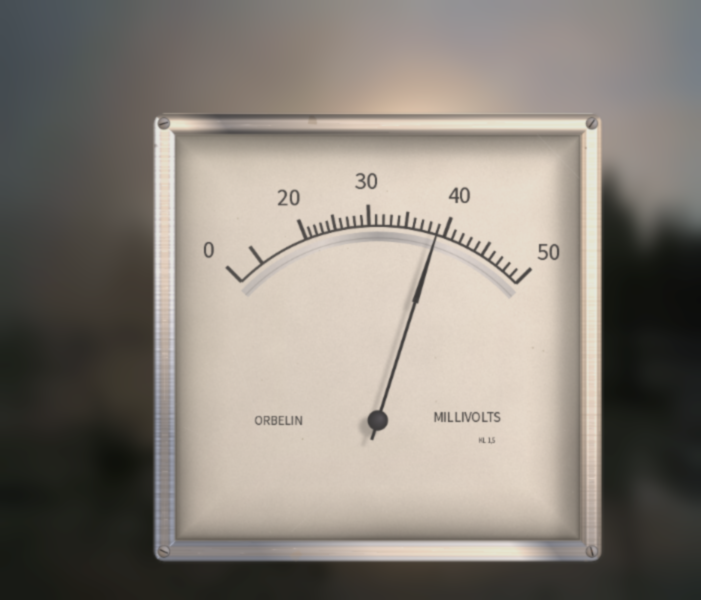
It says 39 mV
